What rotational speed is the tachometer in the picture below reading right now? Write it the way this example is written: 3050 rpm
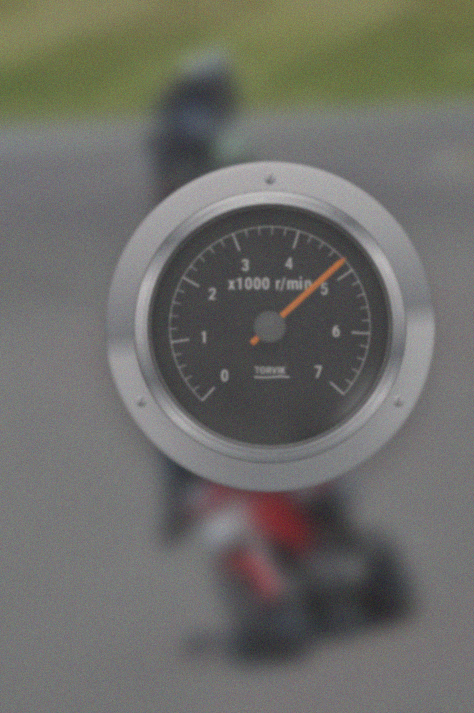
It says 4800 rpm
